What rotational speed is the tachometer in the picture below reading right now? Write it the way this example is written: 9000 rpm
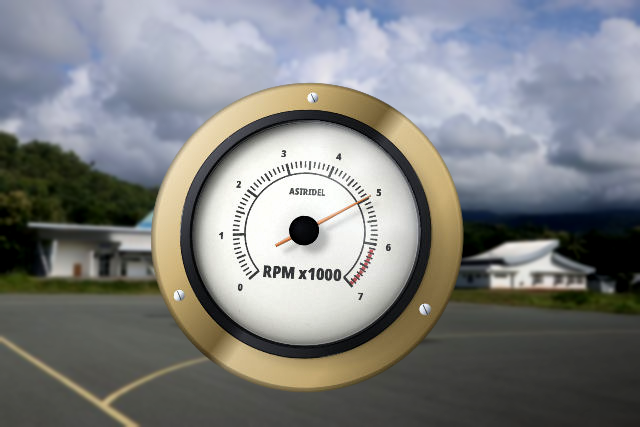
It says 5000 rpm
